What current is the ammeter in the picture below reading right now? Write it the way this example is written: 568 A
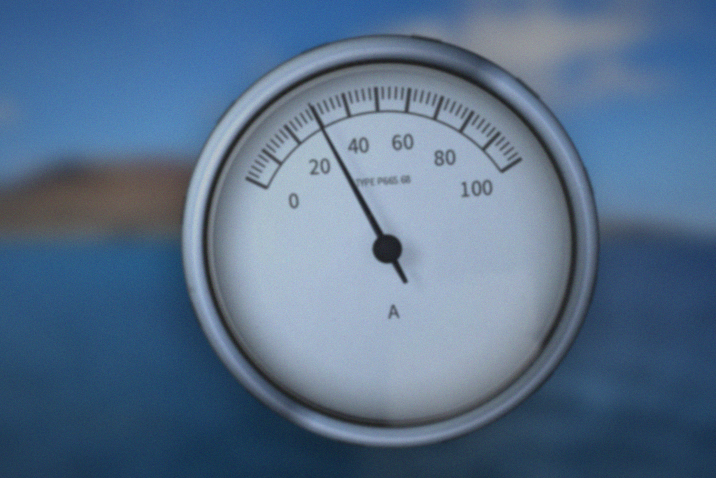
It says 30 A
